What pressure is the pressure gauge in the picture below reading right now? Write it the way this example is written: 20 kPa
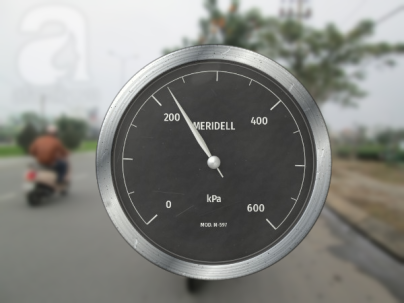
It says 225 kPa
